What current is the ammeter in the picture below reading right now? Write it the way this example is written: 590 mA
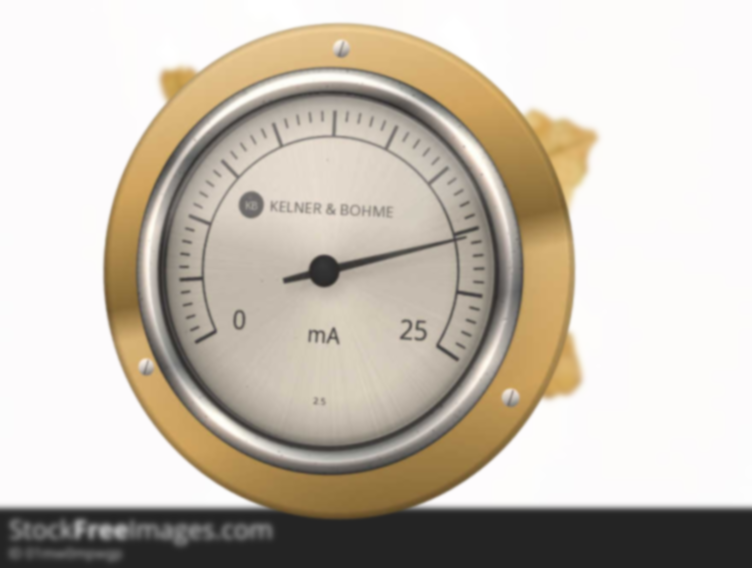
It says 20.25 mA
